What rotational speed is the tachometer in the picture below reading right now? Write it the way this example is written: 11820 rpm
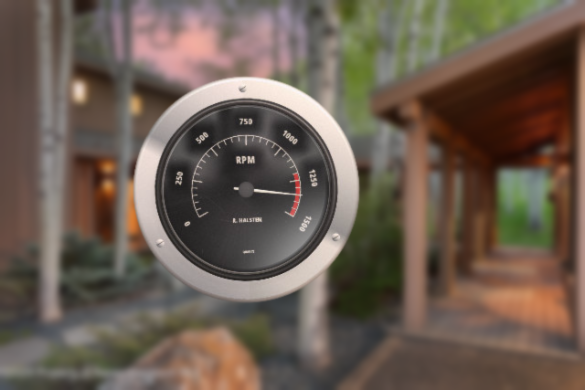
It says 1350 rpm
